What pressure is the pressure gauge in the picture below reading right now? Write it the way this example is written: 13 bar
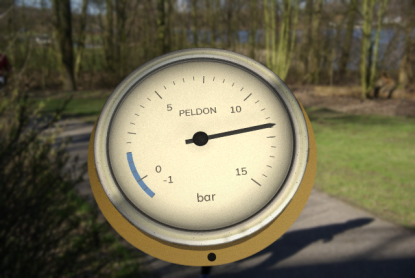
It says 12 bar
